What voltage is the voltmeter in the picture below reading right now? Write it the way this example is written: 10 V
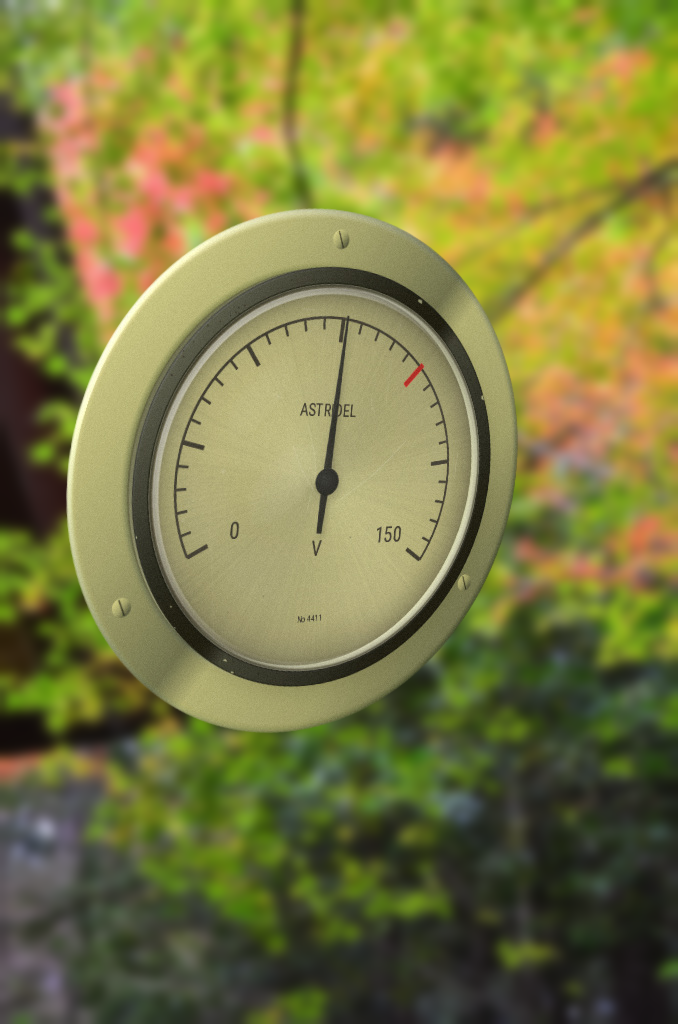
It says 75 V
